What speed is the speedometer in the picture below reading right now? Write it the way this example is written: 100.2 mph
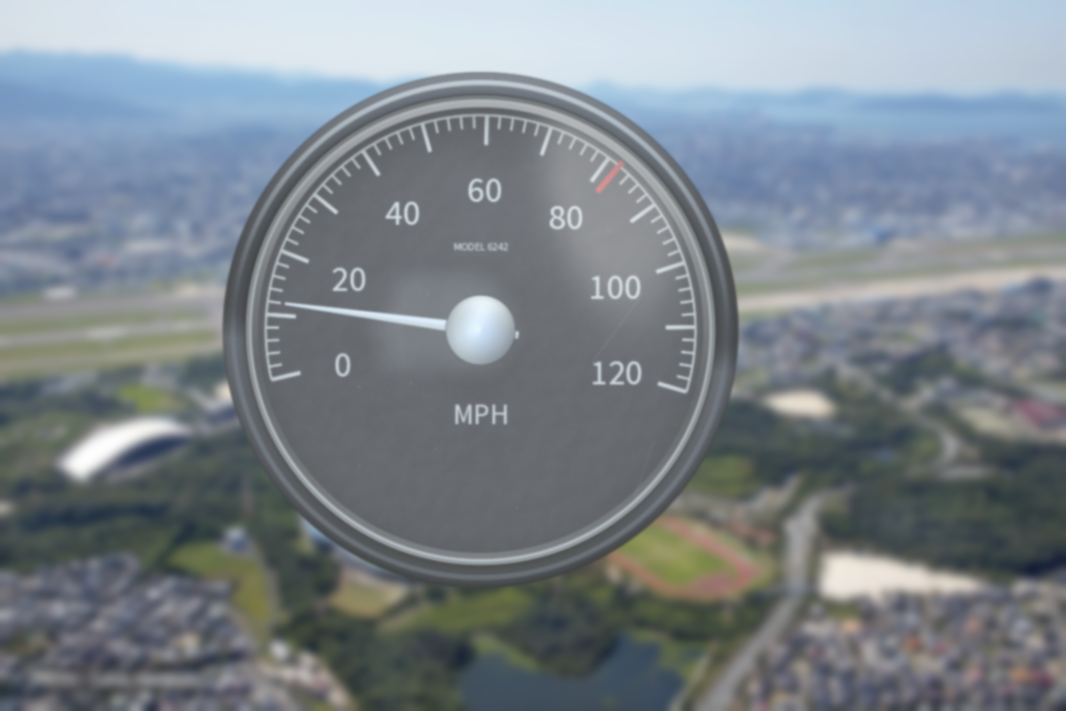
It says 12 mph
